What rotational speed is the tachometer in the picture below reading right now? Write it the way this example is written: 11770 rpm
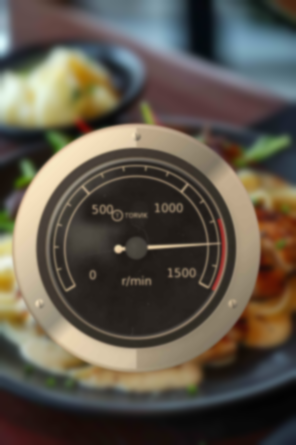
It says 1300 rpm
